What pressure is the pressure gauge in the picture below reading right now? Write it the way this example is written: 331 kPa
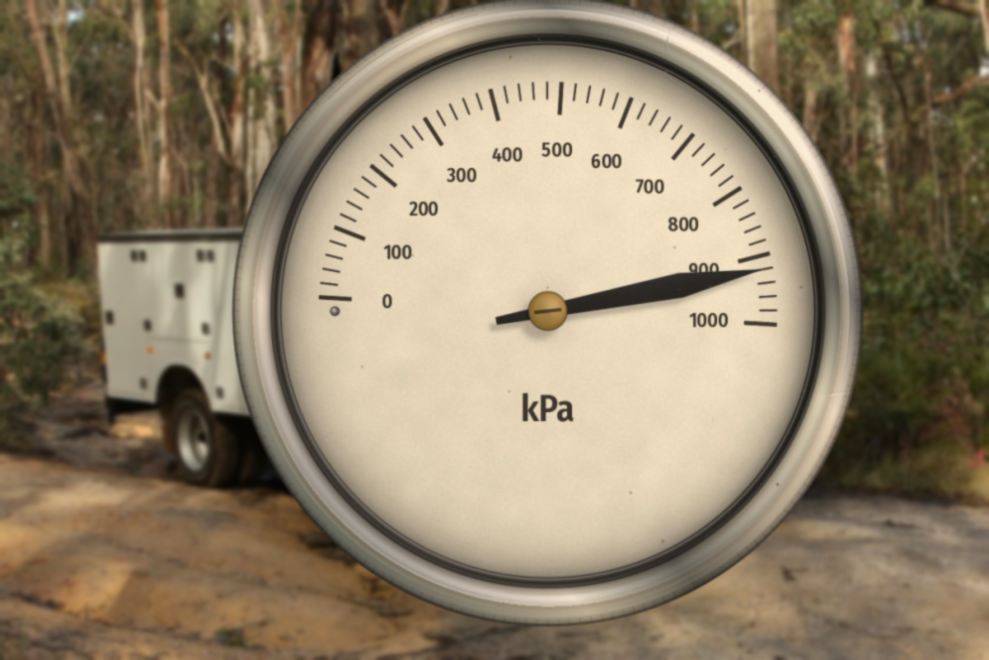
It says 920 kPa
